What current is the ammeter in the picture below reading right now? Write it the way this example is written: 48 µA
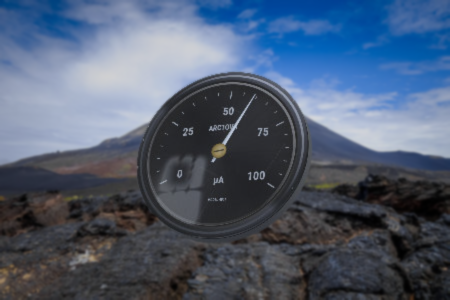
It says 60 µA
